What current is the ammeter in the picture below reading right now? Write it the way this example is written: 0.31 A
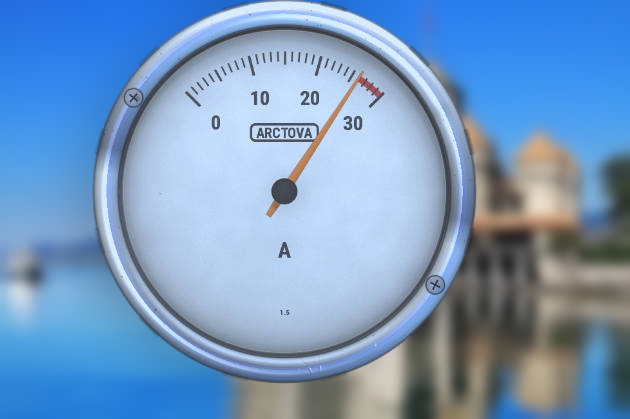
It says 26 A
